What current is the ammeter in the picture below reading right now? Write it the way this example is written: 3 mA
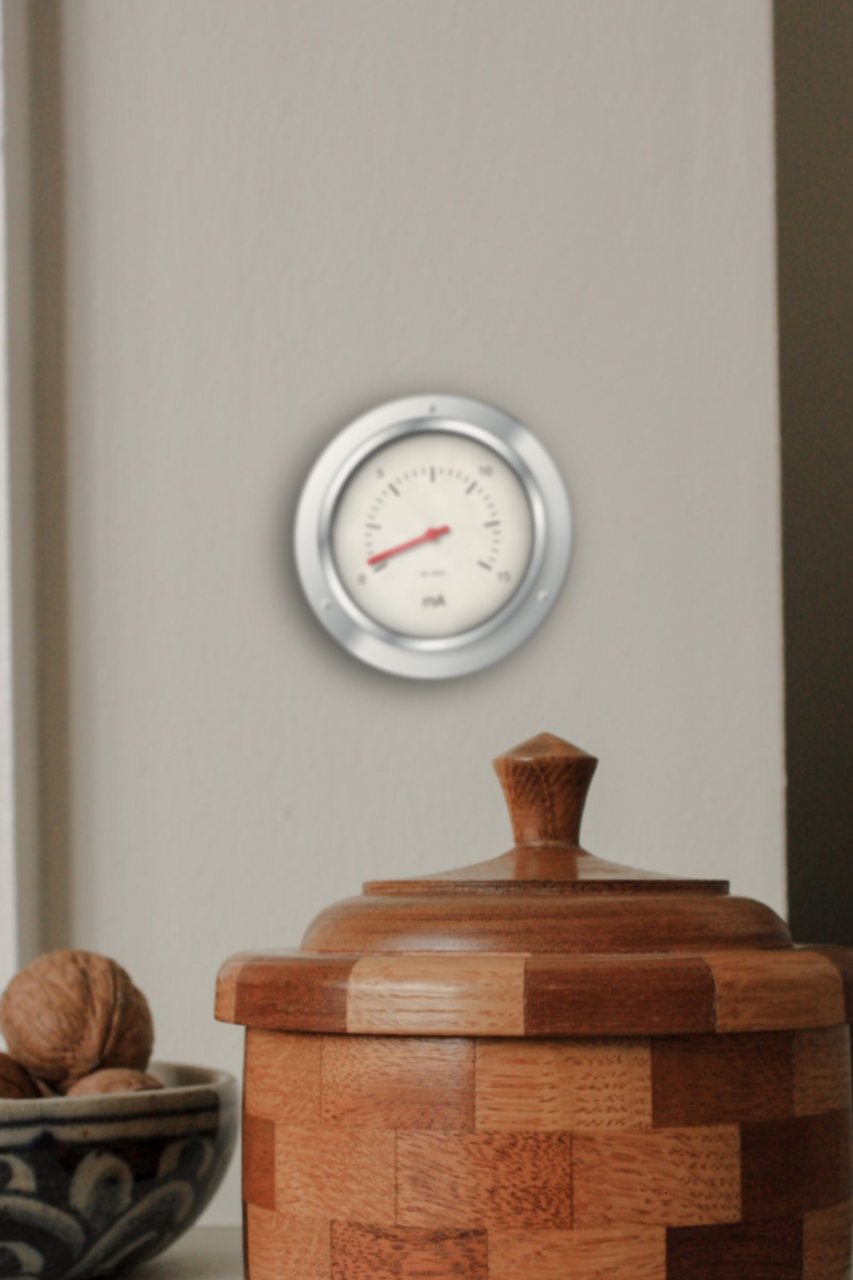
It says 0.5 mA
